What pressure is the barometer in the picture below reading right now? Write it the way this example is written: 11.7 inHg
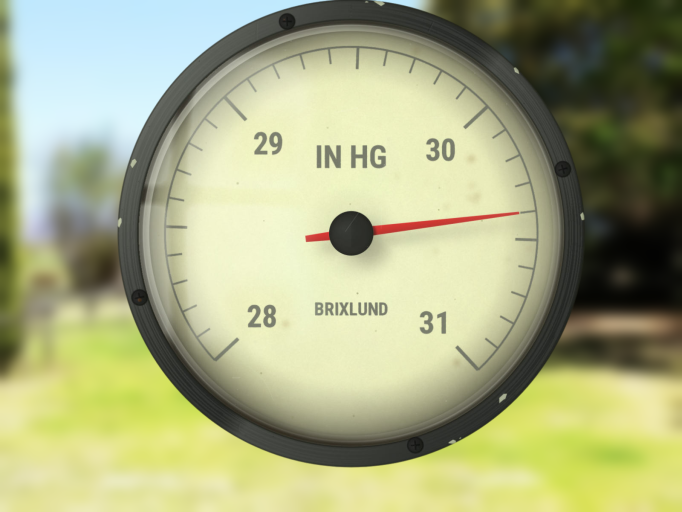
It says 30.4 inHg
